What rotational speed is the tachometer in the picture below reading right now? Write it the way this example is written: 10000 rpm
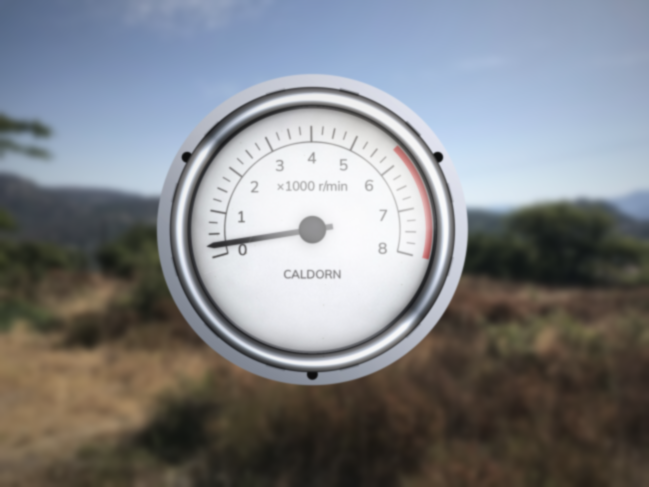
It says 250 rpm
